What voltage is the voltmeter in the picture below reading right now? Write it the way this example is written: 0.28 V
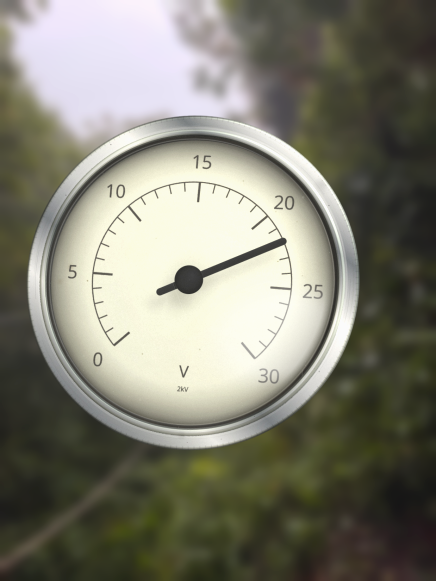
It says 22 V
